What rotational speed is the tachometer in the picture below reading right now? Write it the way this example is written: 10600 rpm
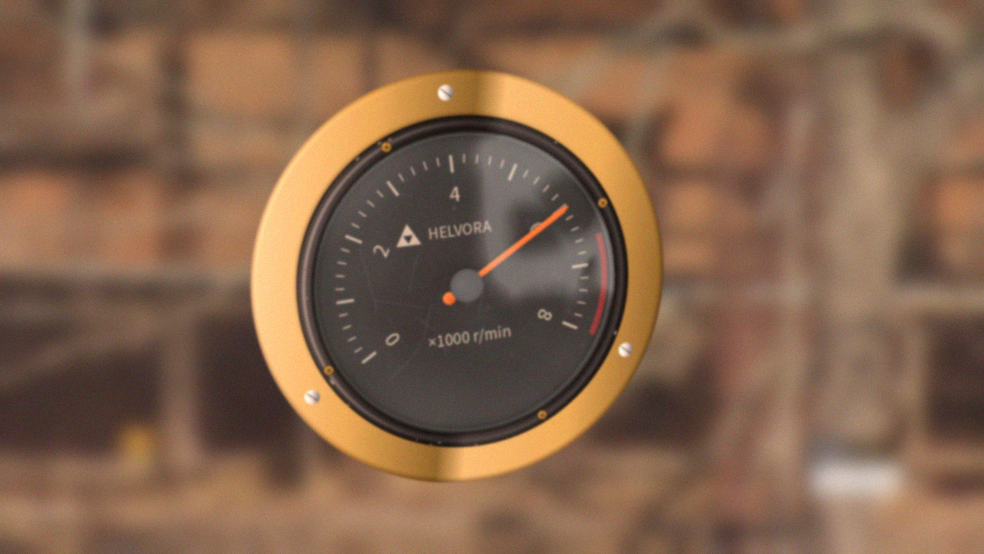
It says 6000 rpm
